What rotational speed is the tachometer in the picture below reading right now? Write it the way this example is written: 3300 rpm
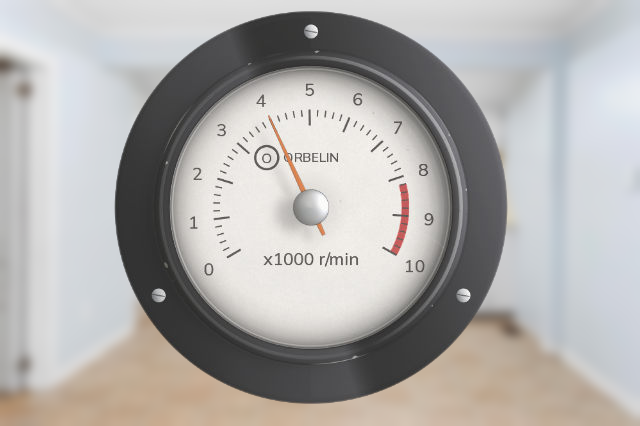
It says 4000 rpm
